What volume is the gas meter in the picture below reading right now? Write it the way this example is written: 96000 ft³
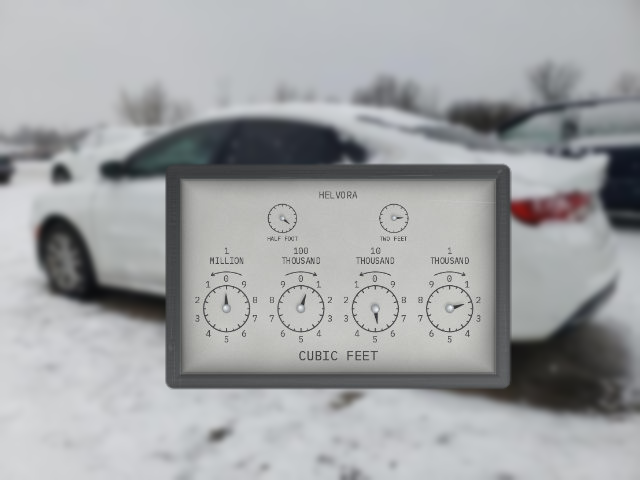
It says 5200 ft³
